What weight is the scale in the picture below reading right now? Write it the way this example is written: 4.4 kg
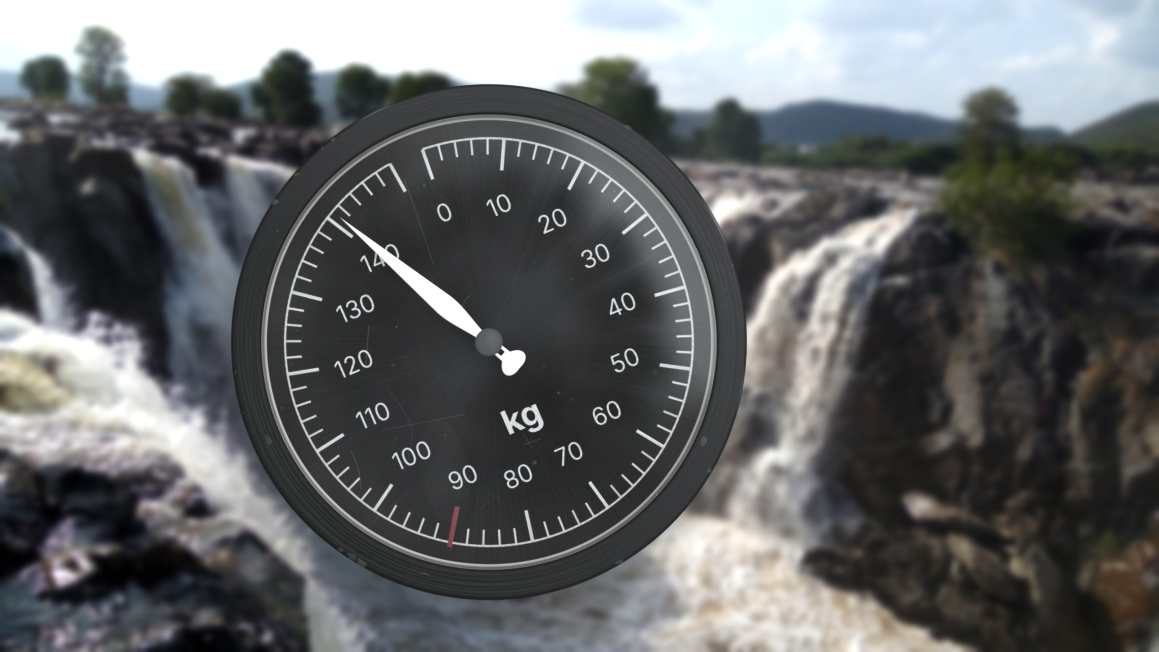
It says 141 kg
